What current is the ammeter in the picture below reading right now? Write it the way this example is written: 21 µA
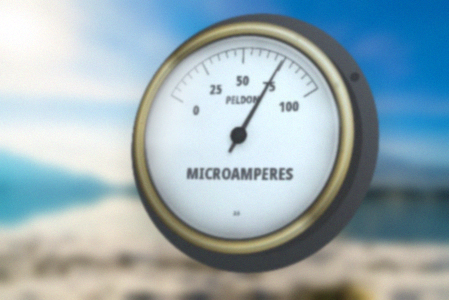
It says 75 µA
